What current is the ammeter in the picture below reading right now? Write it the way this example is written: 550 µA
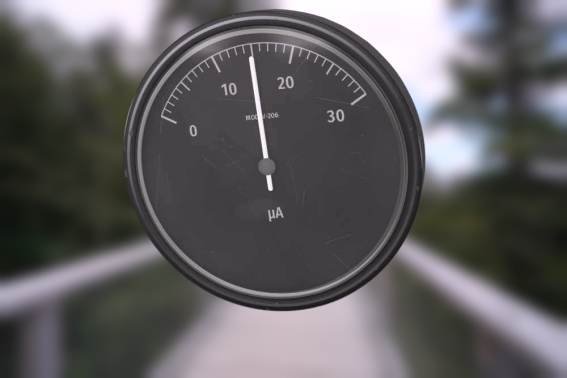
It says 15 µA
